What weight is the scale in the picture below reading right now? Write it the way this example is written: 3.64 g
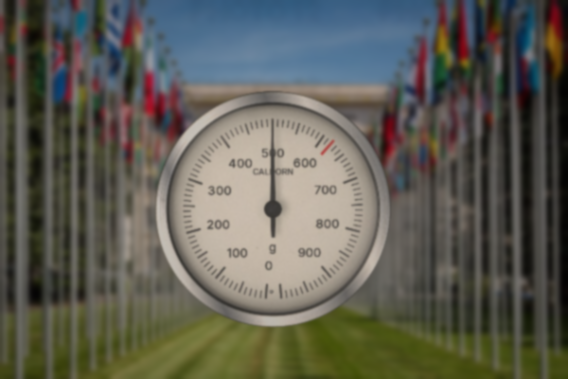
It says 500 g
